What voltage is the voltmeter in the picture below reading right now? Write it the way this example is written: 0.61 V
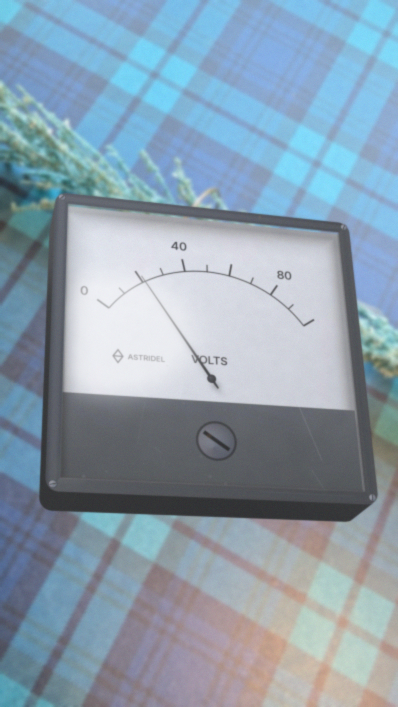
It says 20 V
